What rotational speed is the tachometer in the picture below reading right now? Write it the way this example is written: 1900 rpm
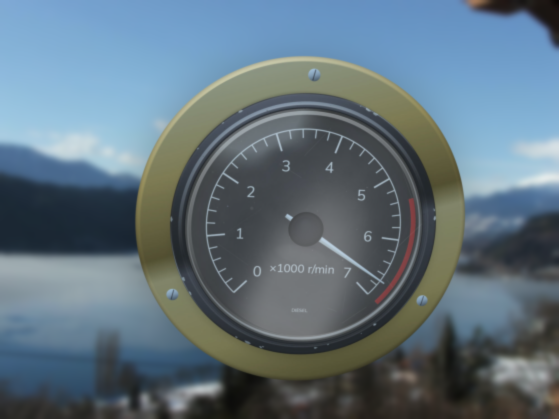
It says 6700 rpm
